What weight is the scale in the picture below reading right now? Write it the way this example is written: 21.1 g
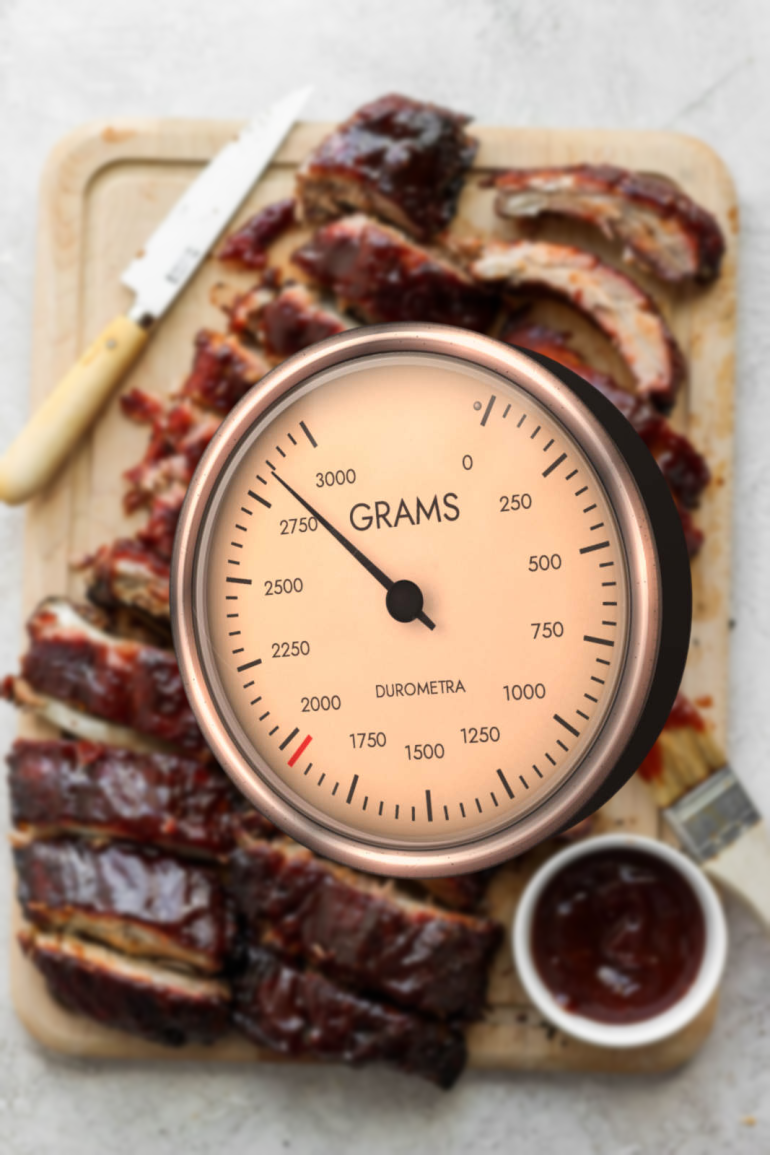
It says 2850 g
